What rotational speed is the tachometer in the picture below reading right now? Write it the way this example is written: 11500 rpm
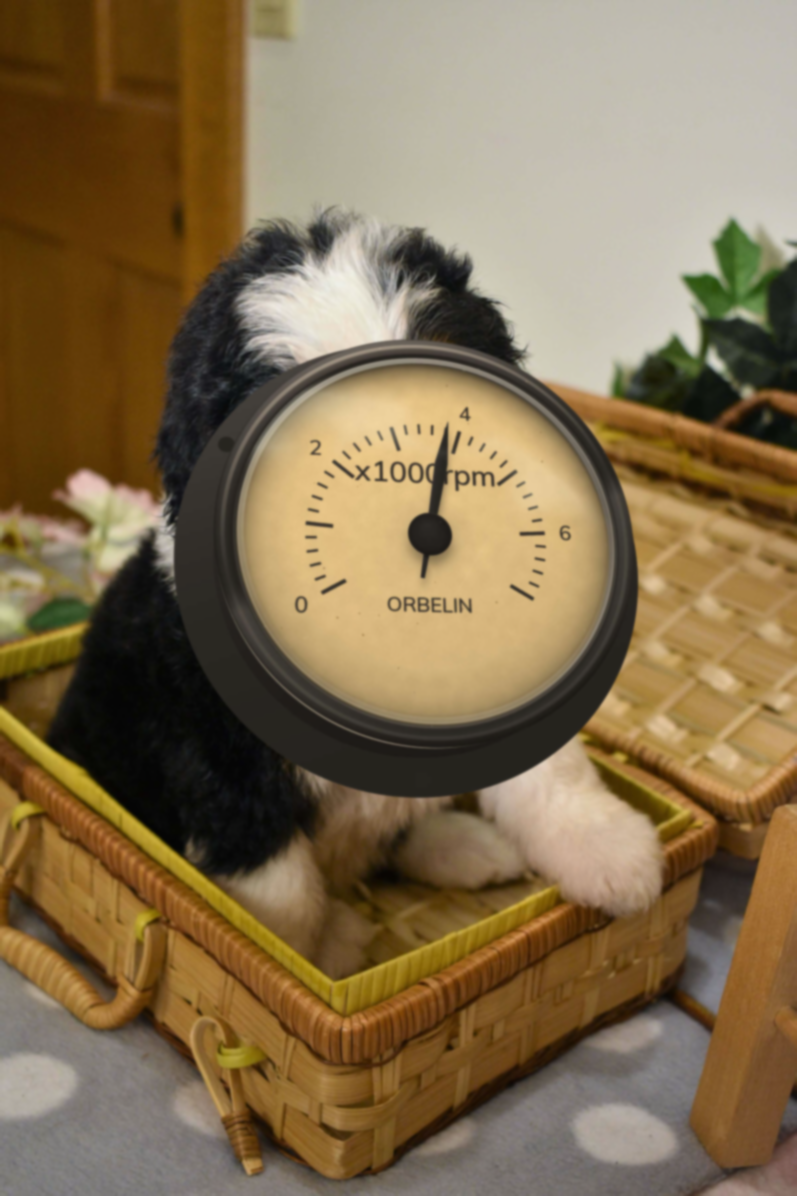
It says 3800 rpm
